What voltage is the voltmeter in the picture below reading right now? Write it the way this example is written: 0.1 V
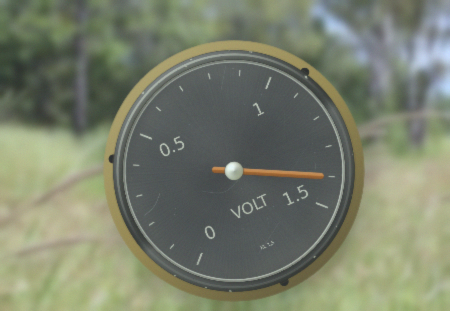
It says 1.4 V
